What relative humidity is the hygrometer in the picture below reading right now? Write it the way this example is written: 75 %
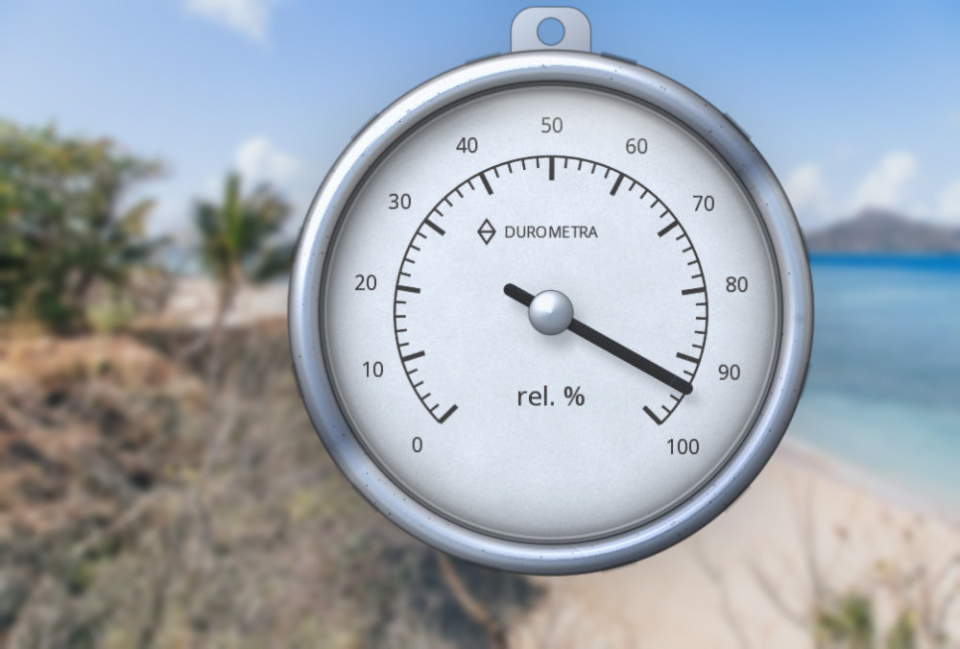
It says 94 %
